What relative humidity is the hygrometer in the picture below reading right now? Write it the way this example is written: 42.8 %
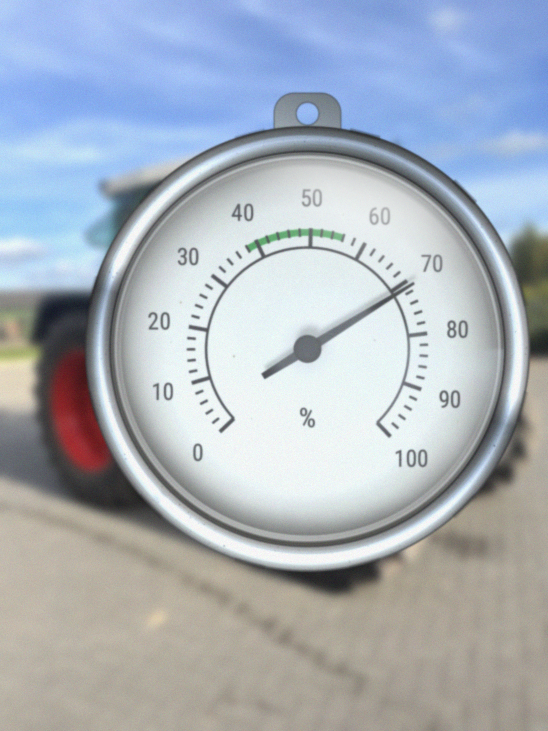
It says 71 %
